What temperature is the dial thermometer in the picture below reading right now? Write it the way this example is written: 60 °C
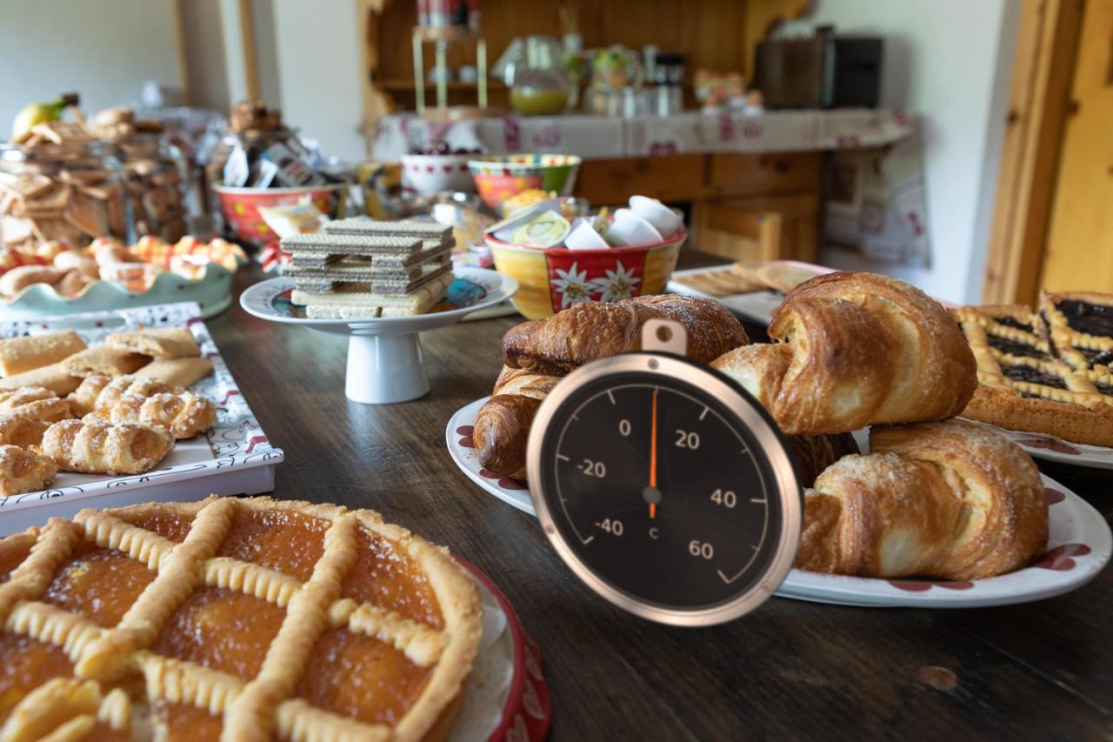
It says 10 °C
